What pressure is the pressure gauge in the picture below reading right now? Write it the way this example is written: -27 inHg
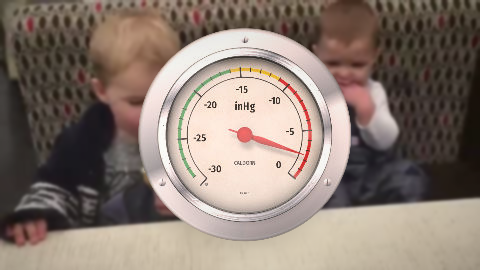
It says -2.5 inHg
